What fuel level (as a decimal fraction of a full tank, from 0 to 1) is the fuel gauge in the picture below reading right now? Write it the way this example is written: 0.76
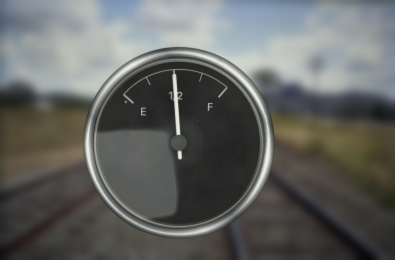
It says 0.5
